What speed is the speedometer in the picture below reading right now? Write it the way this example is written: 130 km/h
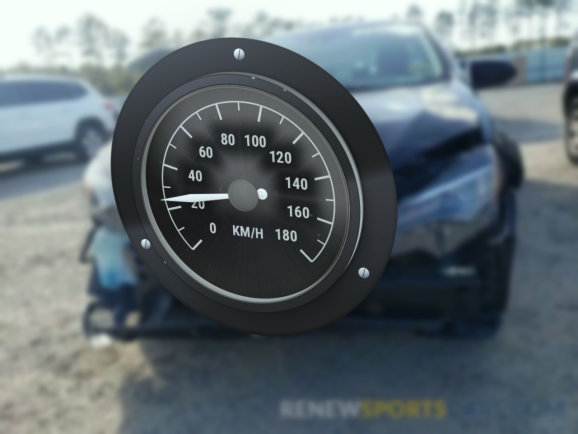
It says 25 km/h
